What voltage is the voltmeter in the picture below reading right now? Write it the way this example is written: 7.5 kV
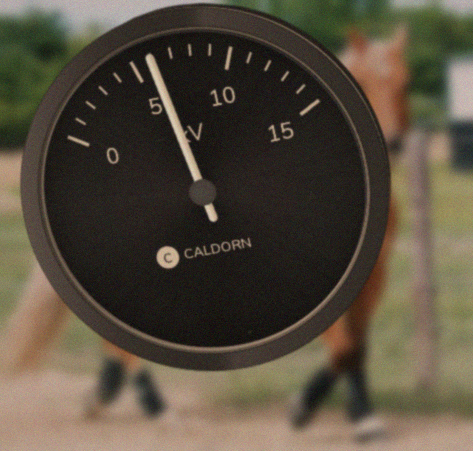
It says 6 kV
